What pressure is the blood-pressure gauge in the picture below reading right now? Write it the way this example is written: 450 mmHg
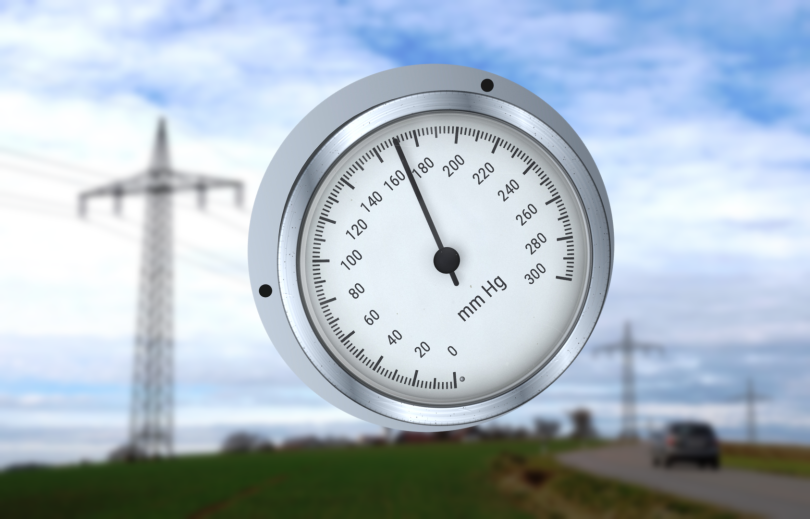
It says 170 mmHg
